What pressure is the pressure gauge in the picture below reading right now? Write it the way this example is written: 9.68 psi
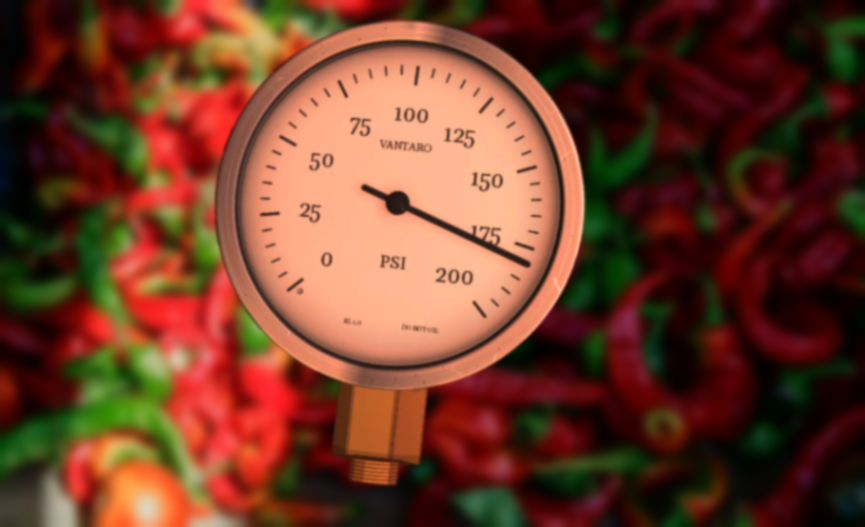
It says 180 psi
